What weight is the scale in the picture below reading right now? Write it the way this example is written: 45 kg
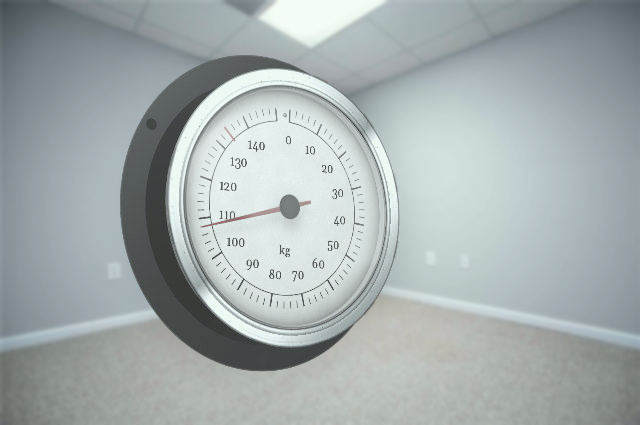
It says 108 kg
